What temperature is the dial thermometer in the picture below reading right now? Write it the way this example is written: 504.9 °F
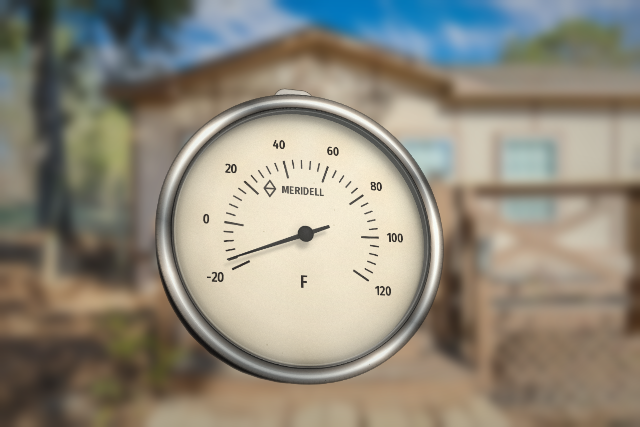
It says -16 °F
